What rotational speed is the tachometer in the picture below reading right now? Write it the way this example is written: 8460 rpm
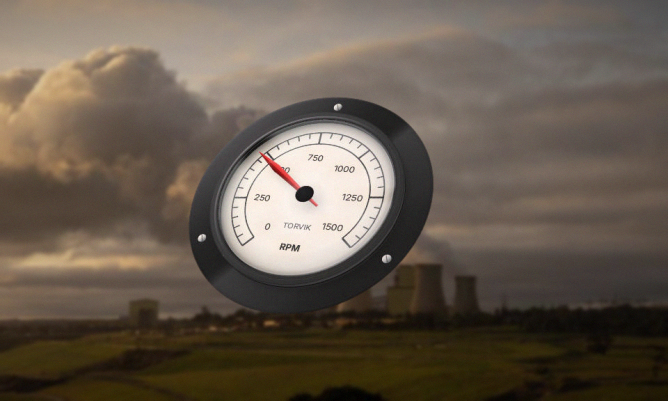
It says 475 rpm
